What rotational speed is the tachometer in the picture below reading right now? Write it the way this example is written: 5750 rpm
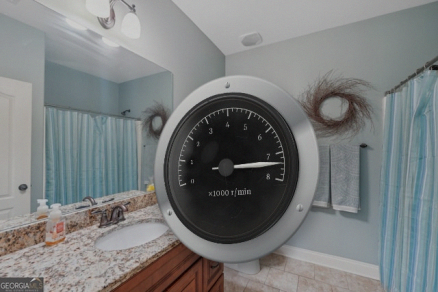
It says 7400 rpm
